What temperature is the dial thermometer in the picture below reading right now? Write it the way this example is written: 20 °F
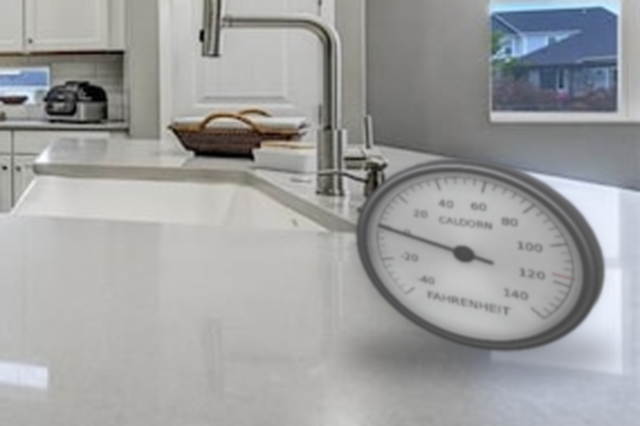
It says 0 °F
